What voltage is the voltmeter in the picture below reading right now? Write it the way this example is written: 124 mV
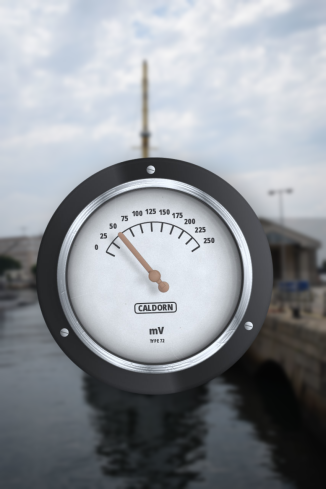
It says 50 mV
